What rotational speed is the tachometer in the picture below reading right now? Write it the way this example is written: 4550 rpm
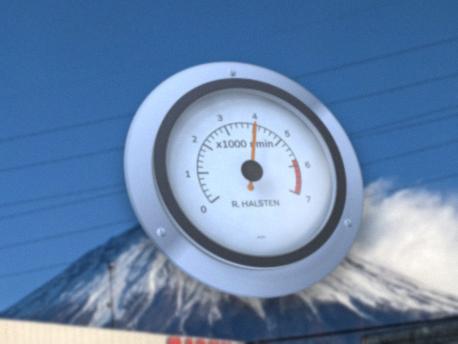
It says 4000 rpm
